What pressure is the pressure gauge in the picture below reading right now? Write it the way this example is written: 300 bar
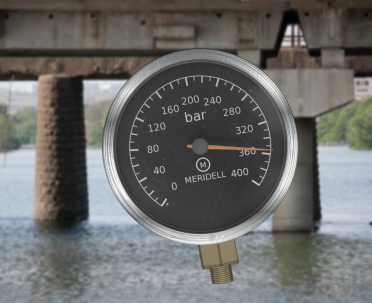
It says 355 bar
